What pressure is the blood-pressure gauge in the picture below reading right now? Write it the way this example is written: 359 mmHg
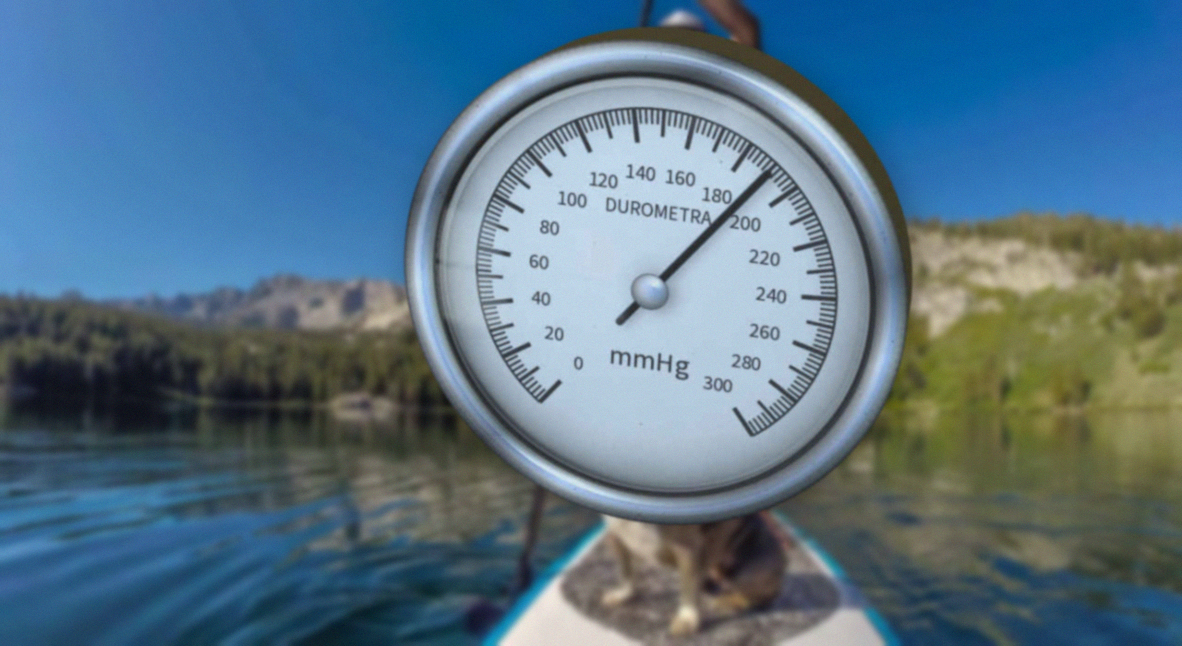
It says 190 mmHg
